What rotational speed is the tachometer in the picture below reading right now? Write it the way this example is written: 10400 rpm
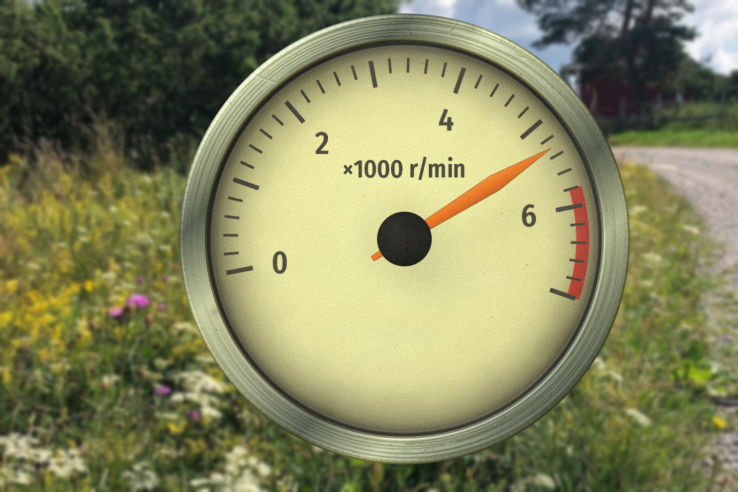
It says 5300 rpm
